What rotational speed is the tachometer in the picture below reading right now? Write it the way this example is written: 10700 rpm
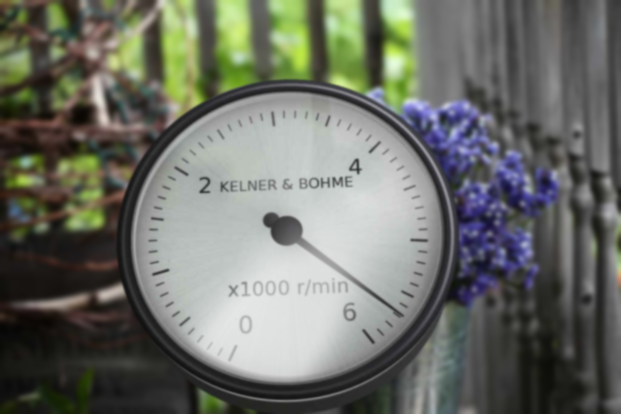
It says 5700 rpm
